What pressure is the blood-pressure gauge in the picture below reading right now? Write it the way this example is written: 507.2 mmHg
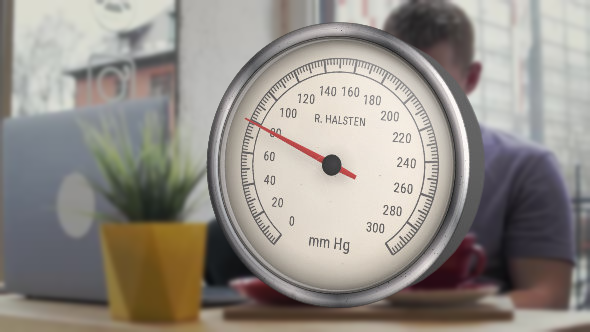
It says 80 mmHg
